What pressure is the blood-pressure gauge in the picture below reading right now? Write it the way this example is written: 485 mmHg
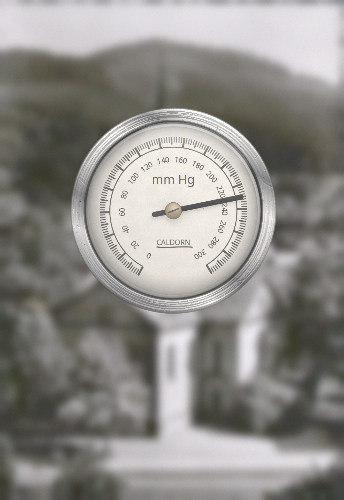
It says 230 mmHg
